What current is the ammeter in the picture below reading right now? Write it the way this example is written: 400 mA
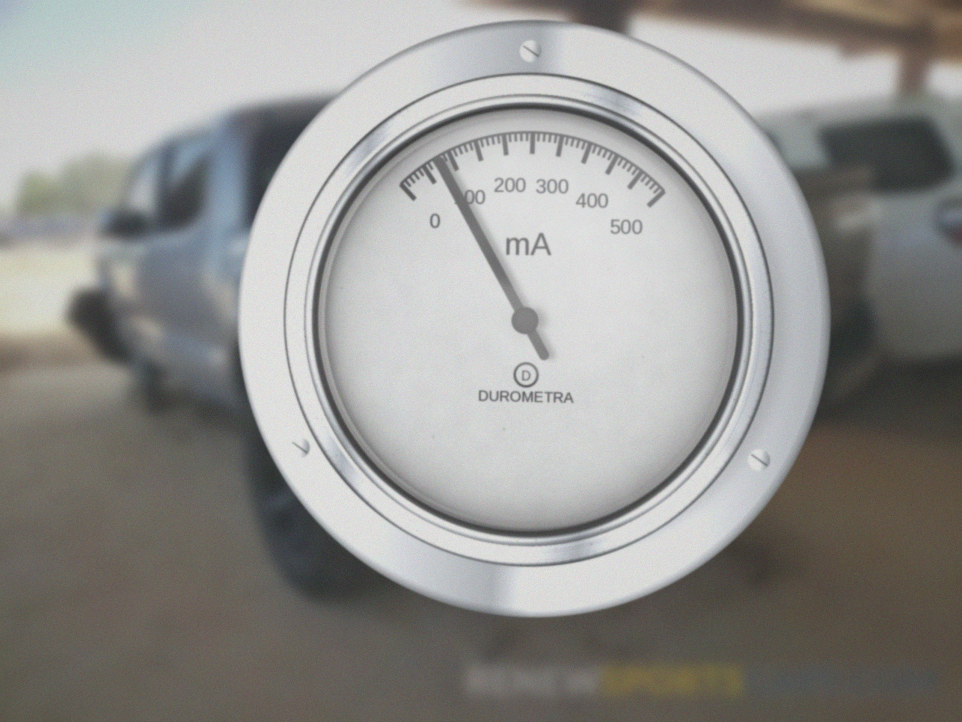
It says 80 mA
